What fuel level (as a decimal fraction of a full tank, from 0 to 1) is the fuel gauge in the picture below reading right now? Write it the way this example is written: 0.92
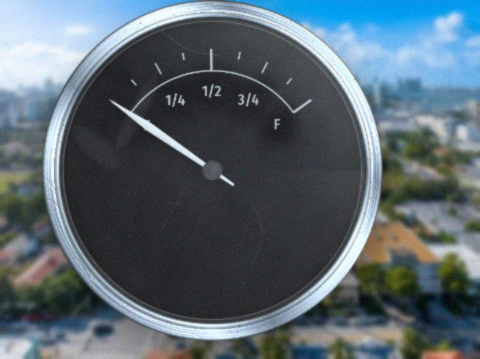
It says 0
